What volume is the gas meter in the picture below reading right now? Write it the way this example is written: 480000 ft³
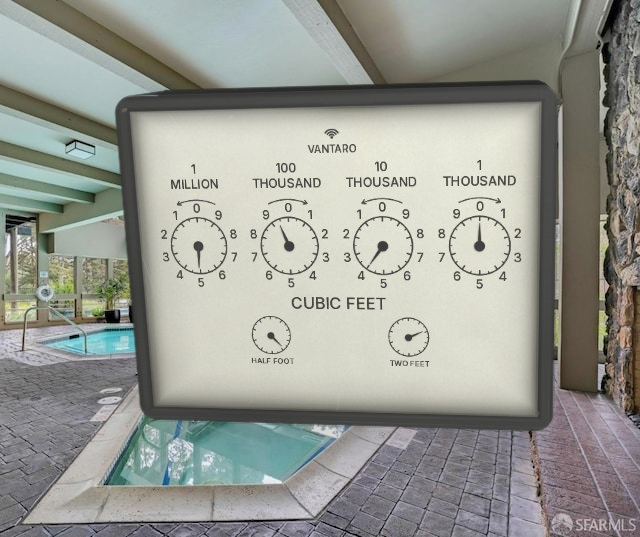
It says 494000 ft³
